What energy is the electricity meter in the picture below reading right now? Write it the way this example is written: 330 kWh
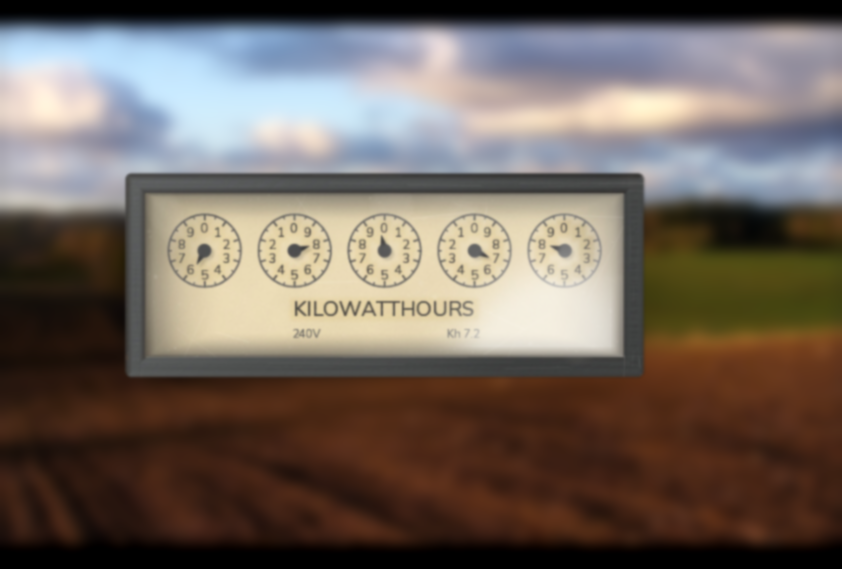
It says 57968 kWh
